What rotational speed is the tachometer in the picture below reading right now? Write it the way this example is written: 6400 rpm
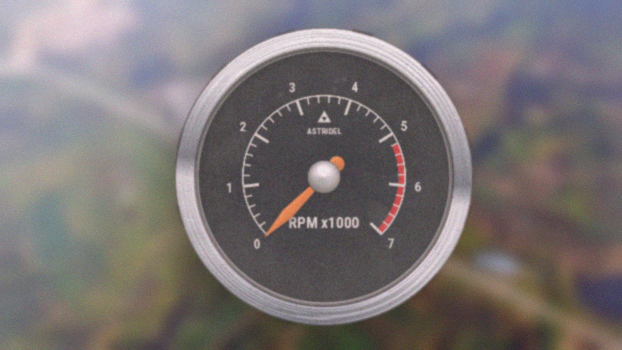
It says 0 rpm
